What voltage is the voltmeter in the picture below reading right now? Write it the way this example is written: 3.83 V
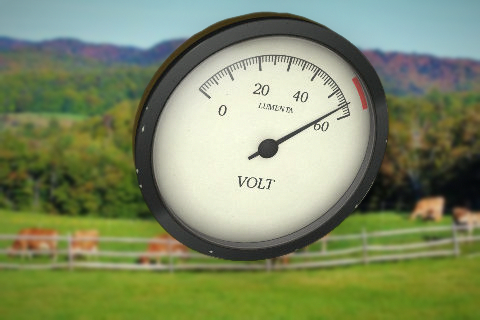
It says 55 V
